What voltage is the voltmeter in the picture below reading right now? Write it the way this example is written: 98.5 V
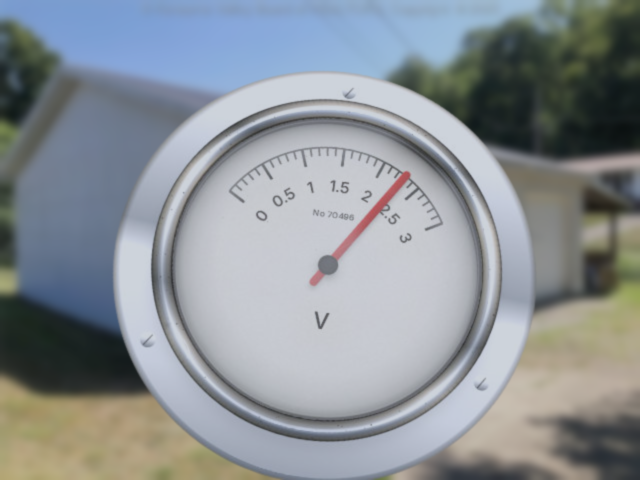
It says 2.3 V
